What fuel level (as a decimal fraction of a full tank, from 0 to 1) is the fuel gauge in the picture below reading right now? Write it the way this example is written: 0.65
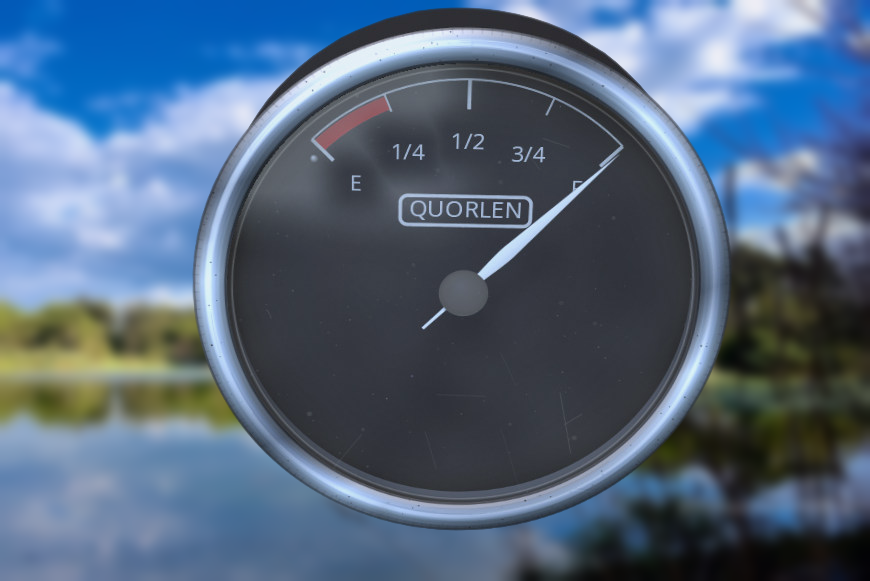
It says 1
